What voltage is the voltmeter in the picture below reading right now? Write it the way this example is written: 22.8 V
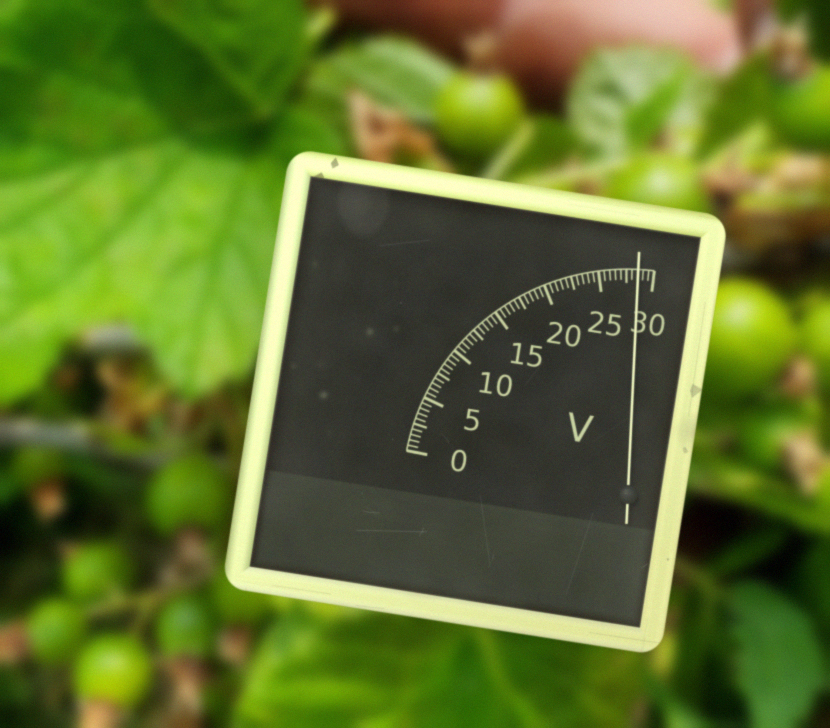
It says 28.5 V
